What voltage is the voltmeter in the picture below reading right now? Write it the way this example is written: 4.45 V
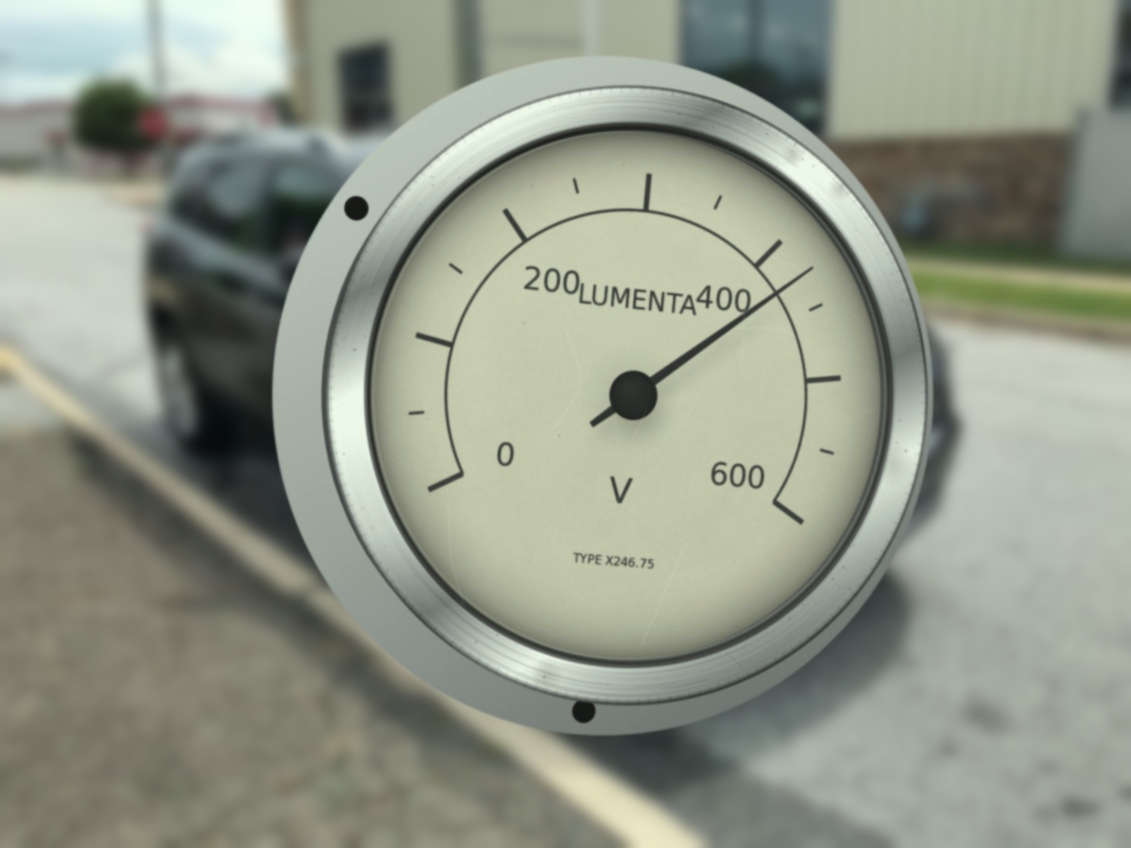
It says 425 V
